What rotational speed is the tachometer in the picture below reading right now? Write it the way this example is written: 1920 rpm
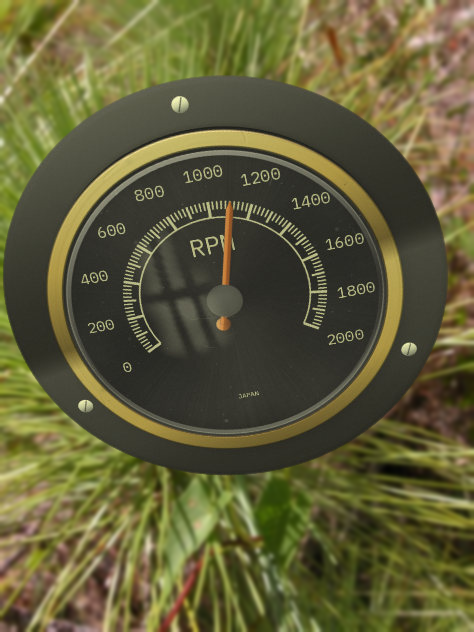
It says 1100 rpm
